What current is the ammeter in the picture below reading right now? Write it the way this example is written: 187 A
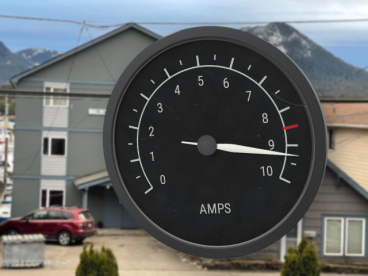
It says 9.25 A
